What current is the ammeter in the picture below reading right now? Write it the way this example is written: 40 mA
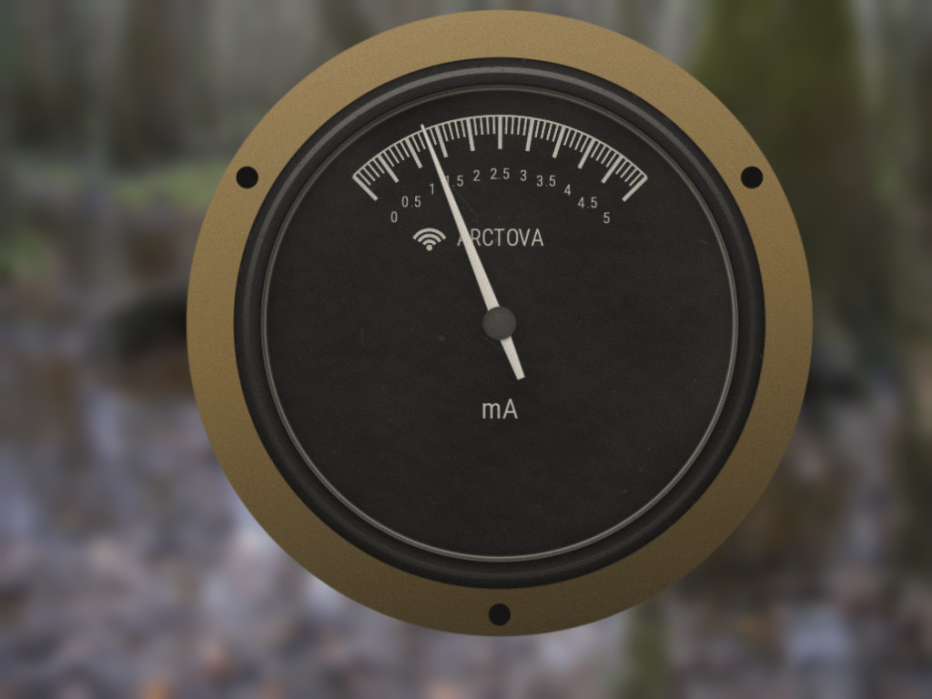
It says 1.3 mA
